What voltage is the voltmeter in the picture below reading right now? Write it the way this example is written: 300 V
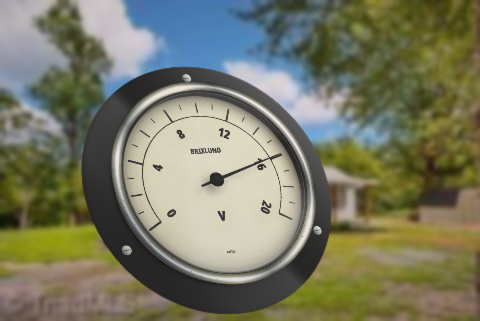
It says 16 V
